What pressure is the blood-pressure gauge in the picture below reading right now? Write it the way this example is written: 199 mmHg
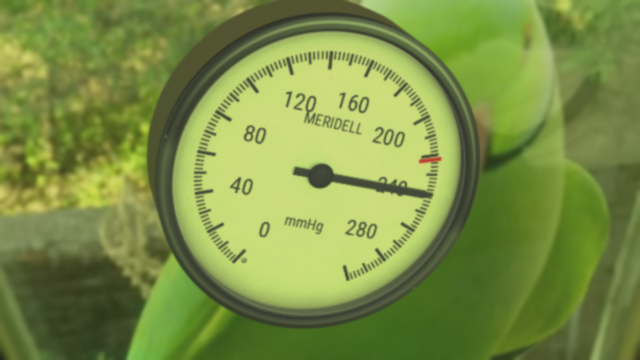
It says 240 mmHg
